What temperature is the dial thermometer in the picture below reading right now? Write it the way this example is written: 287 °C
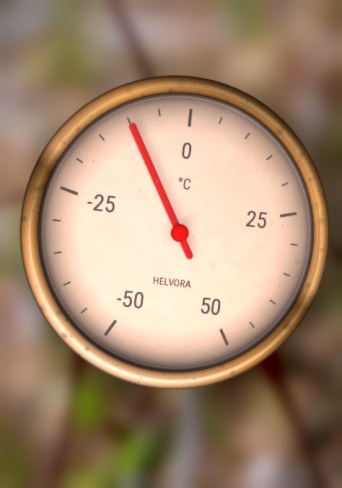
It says -10 °C
